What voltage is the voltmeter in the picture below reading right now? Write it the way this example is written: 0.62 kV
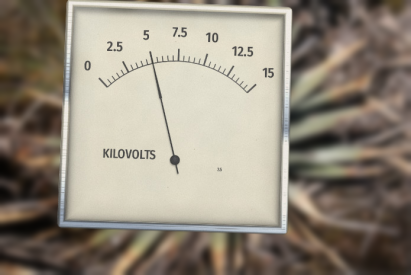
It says 5 kV
